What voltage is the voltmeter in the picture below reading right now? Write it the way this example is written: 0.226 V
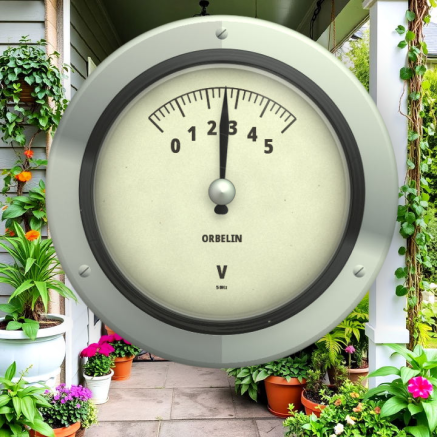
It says 2.6 V
